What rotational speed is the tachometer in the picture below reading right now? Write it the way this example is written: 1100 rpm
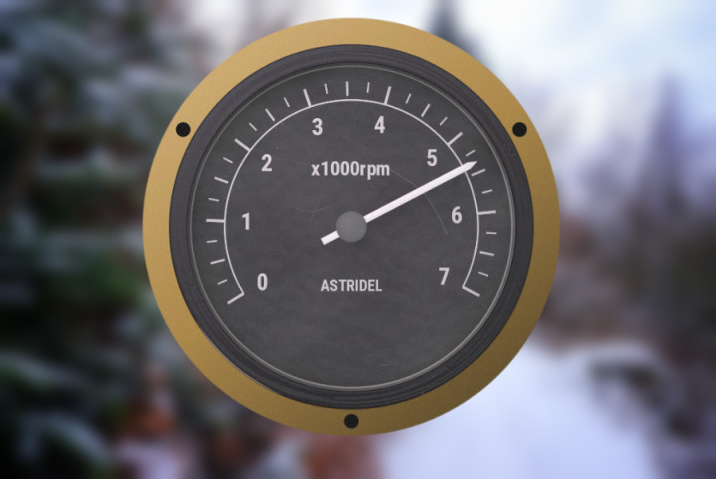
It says 5375 rpm
